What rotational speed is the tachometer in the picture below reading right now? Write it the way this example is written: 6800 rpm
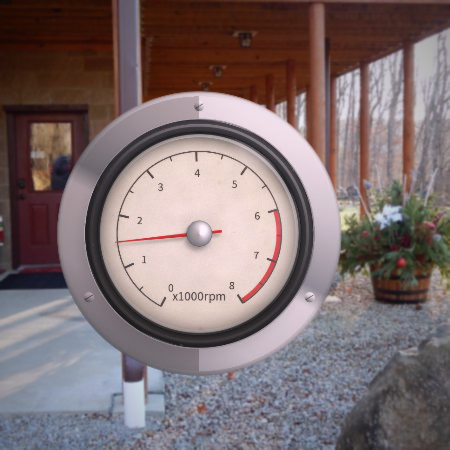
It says 1500 rpm
